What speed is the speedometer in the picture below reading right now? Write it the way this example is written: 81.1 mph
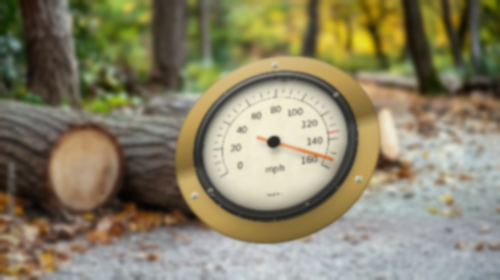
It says 155 mph
